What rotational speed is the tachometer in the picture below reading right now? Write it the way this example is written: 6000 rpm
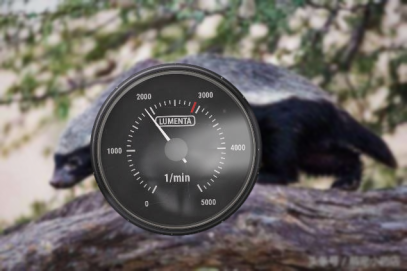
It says 1900 rpm
